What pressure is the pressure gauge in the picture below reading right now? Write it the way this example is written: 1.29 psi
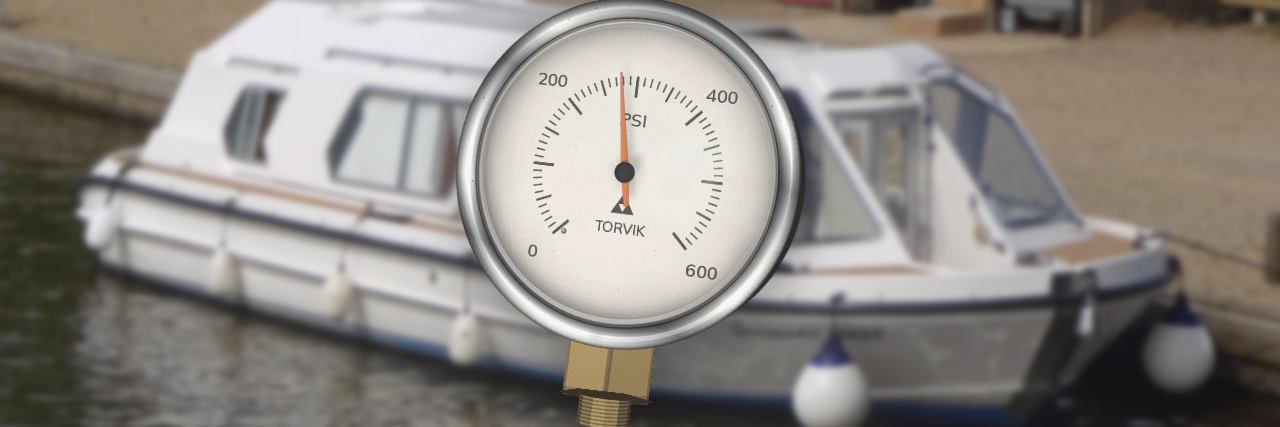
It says 280 psi
